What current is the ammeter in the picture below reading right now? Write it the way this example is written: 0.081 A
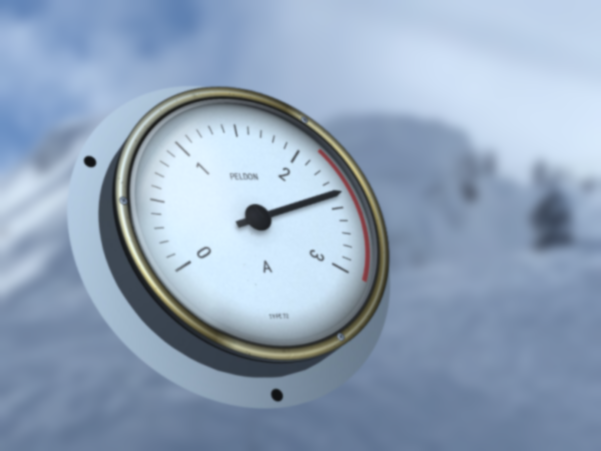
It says 2.4 A
